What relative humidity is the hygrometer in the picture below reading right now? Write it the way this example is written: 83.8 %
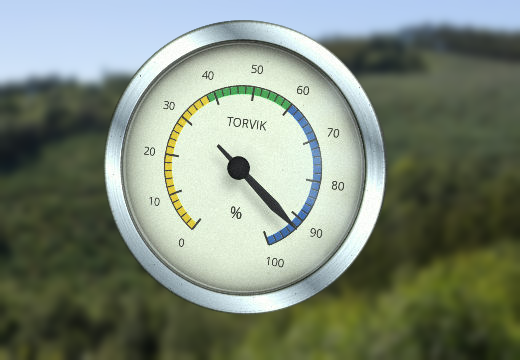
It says 92 %
